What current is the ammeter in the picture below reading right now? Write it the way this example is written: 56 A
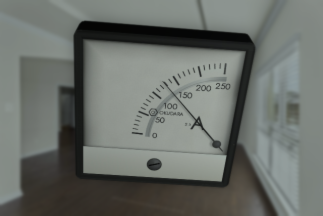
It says 130 A
